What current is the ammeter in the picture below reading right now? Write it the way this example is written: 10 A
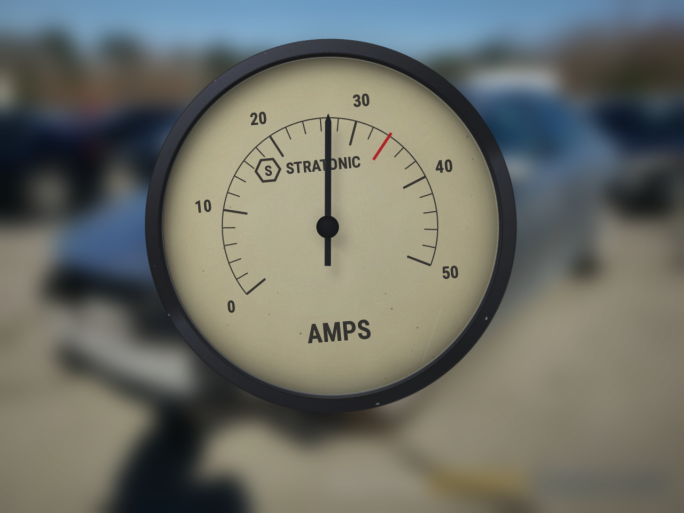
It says 27 A
